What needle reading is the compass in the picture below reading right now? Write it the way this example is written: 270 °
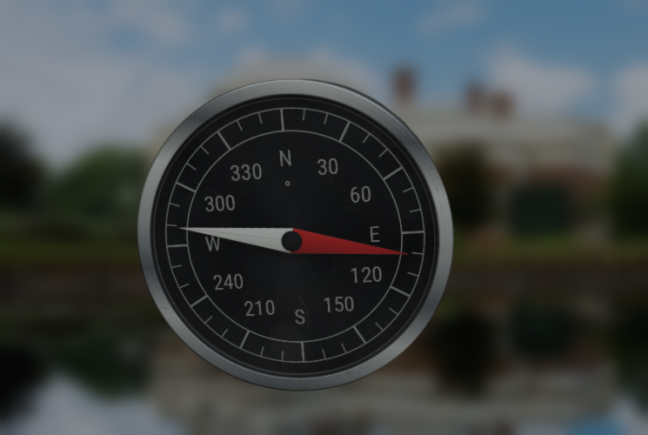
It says 100 °
